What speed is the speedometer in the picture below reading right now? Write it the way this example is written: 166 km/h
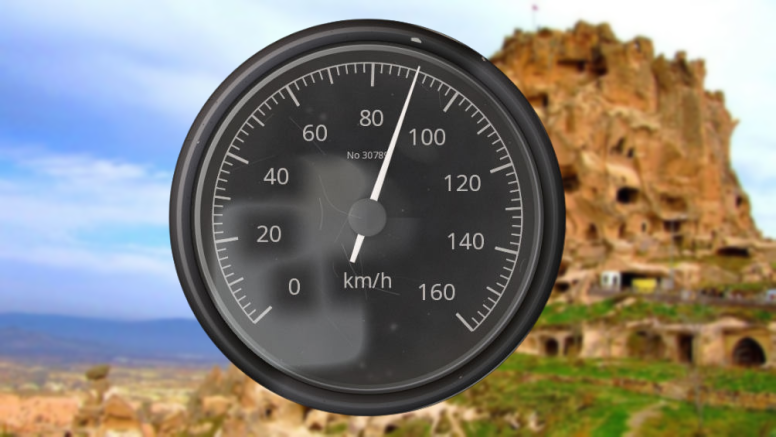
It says 90 km/h
